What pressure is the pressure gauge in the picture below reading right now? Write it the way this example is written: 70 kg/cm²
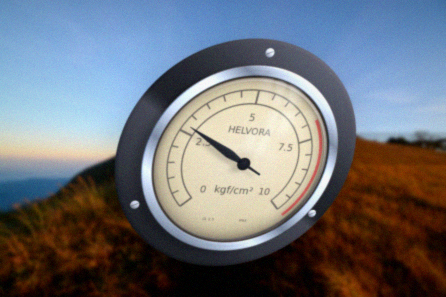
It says 2.75 kg/cm²
